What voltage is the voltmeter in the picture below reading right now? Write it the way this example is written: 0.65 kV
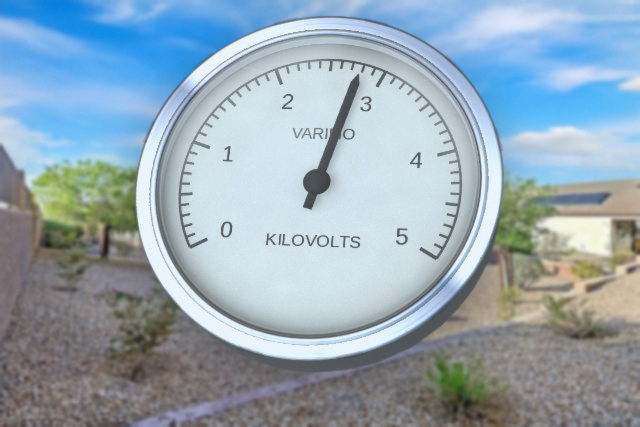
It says 2.8 kV
